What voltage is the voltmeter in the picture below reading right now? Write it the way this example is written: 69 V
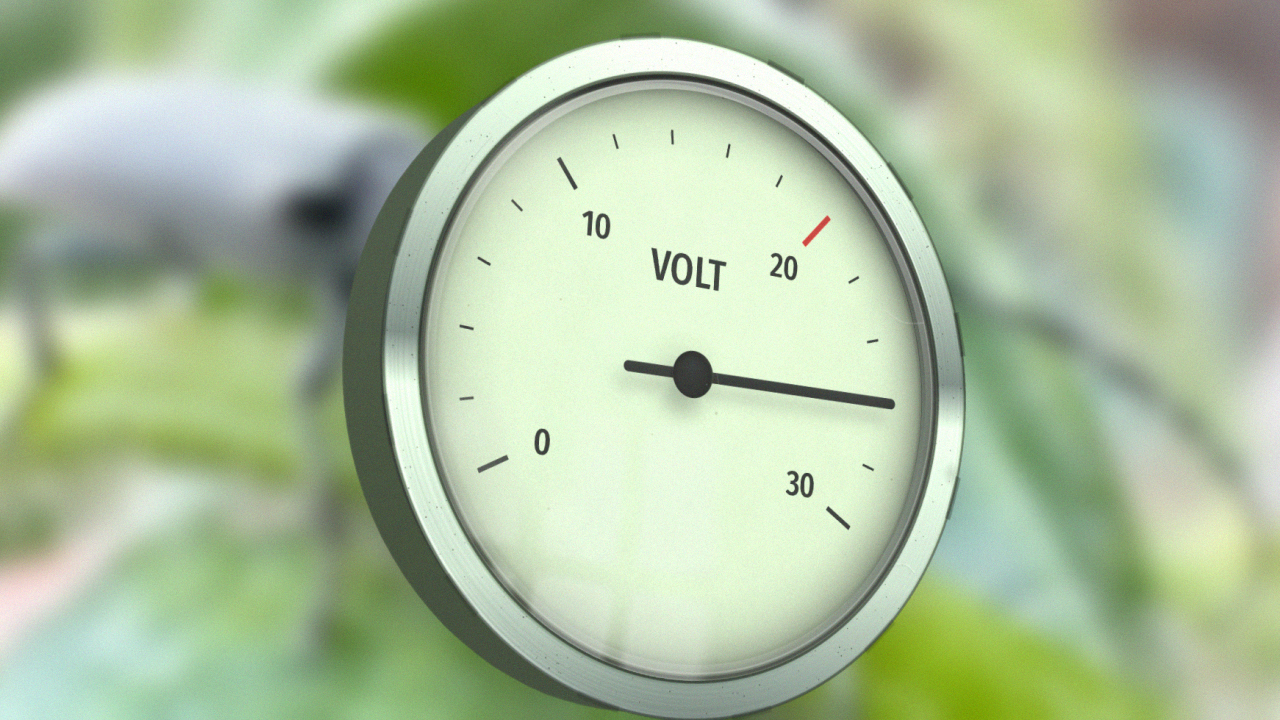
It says 26 V
